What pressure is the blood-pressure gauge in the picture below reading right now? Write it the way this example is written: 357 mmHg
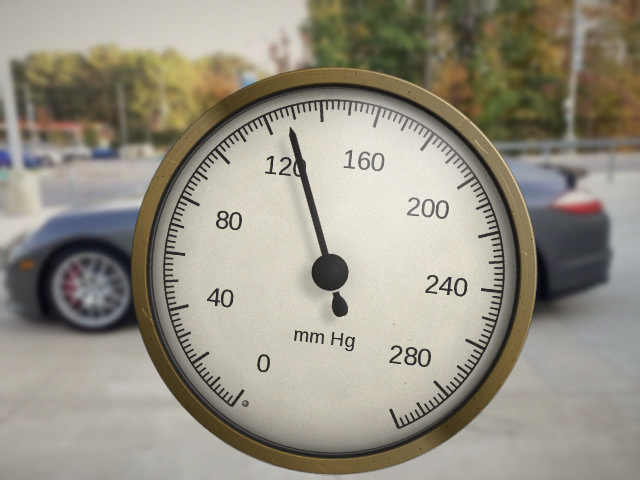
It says 128 mmHg
